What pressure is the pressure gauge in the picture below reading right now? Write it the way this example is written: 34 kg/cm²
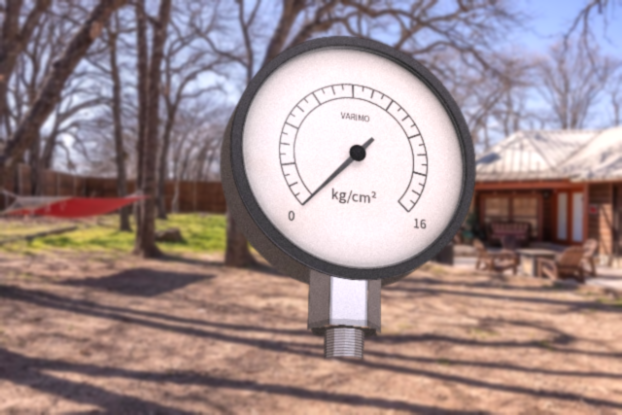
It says 0 kg/cm²
